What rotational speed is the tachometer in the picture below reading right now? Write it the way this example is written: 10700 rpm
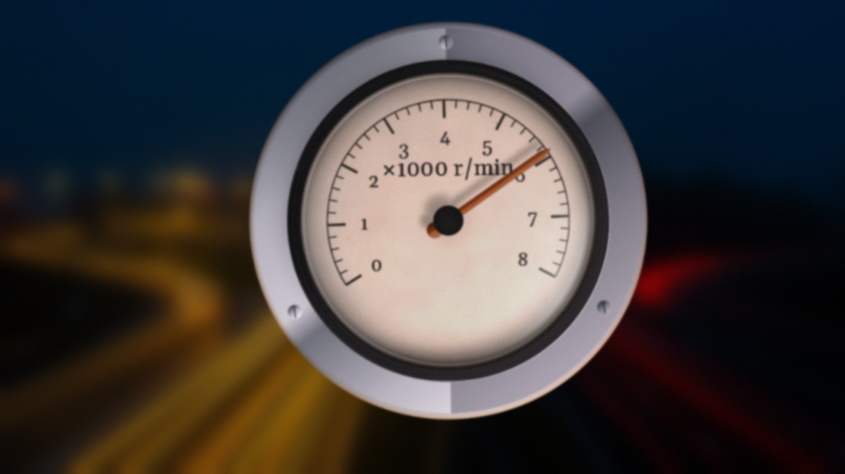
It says 5900 rpm
